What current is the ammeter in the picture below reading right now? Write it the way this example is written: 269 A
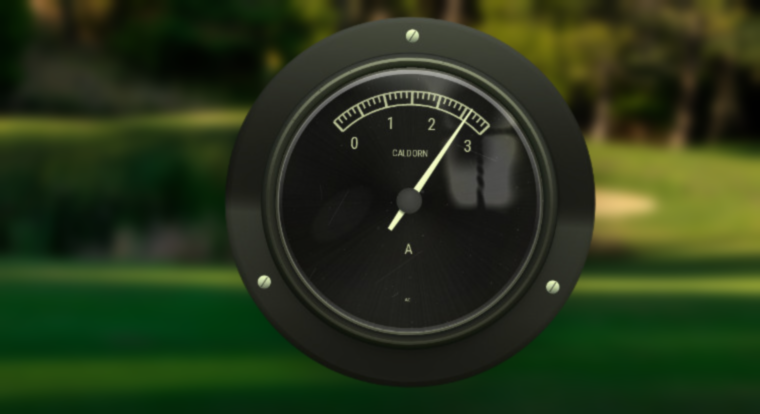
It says 2.6 A
